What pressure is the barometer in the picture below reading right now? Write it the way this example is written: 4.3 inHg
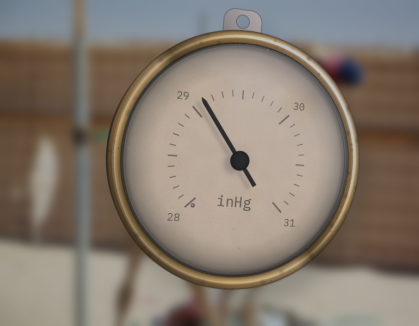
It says 29.1 inHg
